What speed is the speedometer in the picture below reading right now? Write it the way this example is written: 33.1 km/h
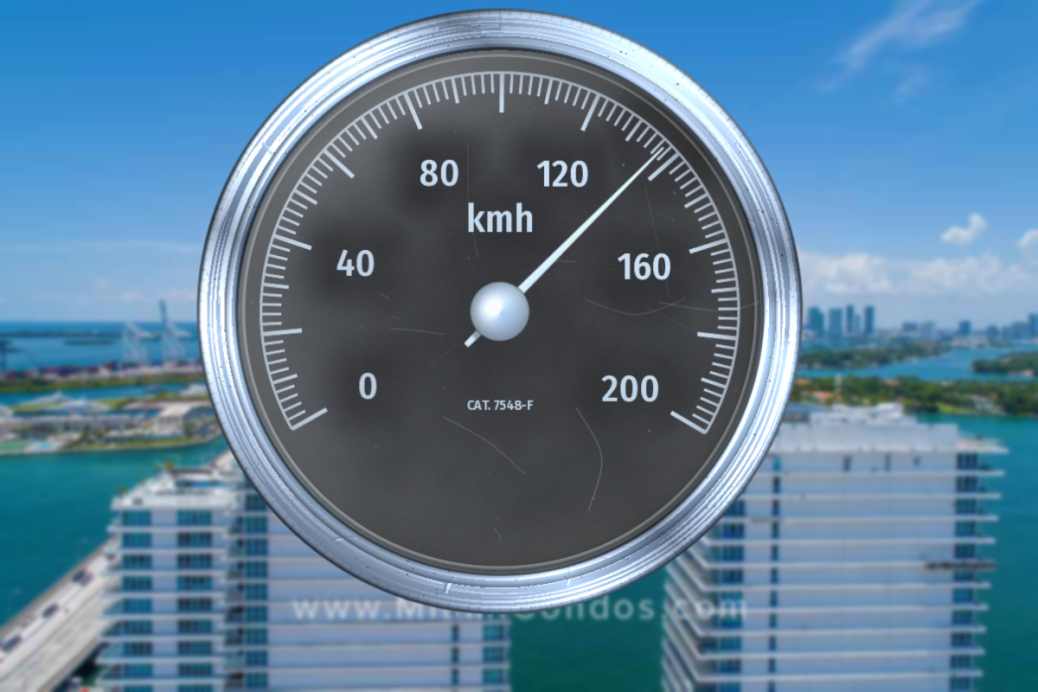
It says 137 km/h
